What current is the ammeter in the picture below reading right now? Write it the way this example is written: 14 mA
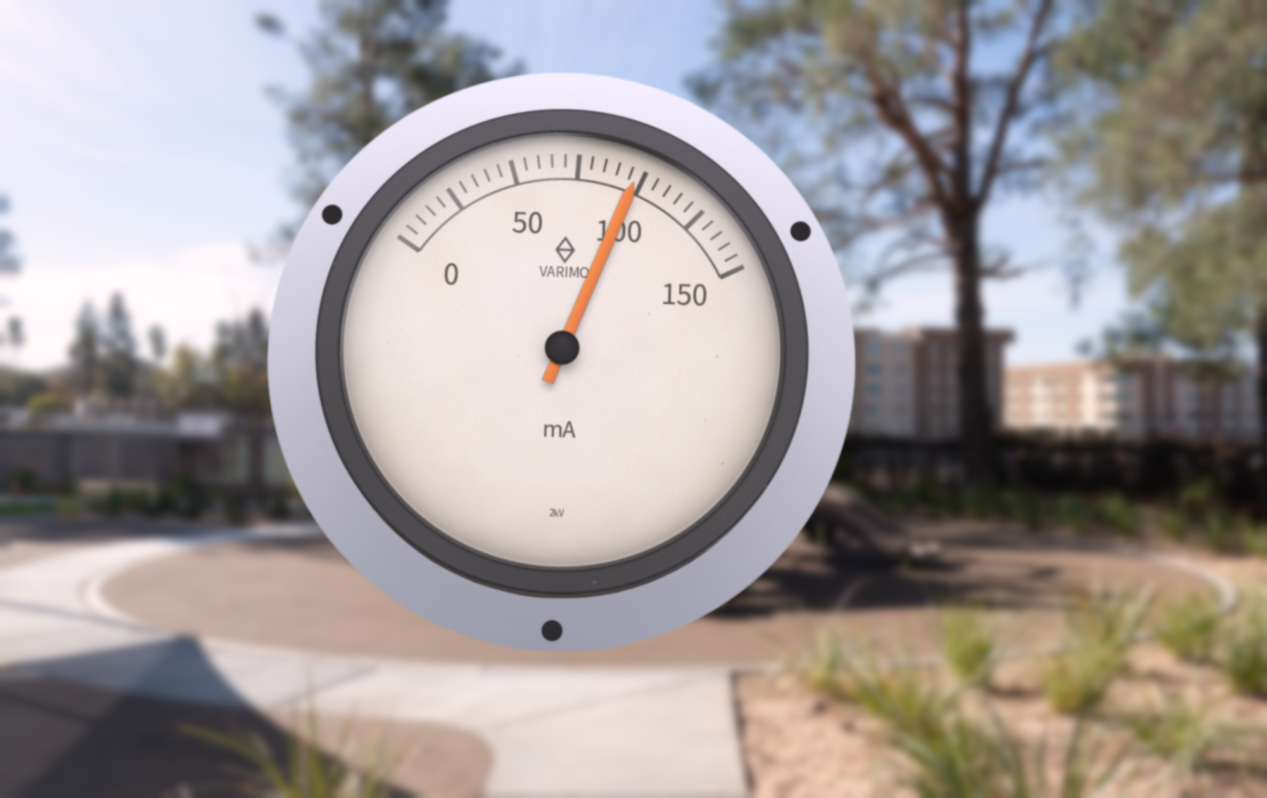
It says 97.5 mA
